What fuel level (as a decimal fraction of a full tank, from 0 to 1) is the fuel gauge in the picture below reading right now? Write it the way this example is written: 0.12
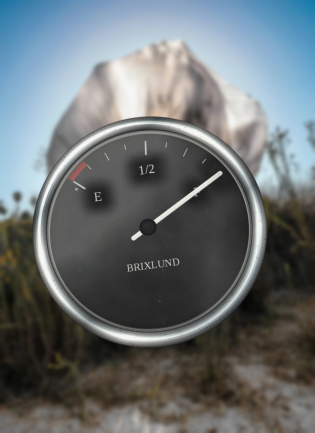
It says 1
